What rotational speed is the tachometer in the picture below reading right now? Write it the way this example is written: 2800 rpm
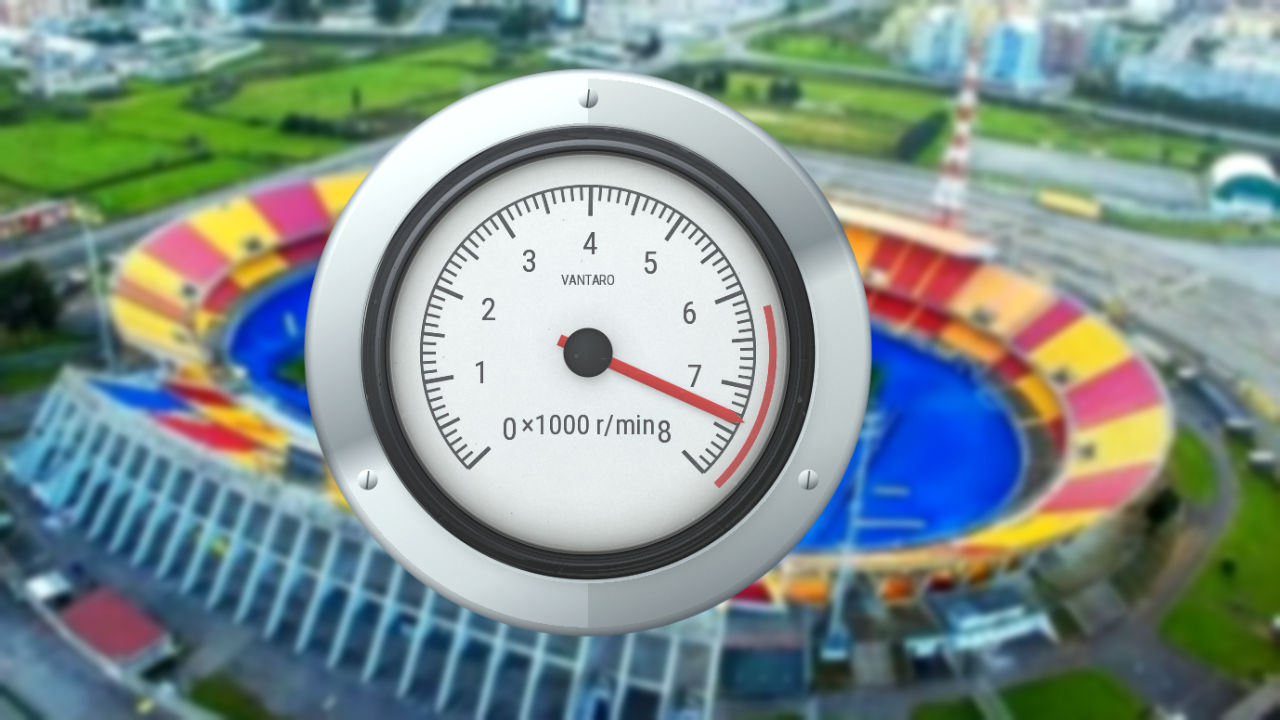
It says 7350 rpm
